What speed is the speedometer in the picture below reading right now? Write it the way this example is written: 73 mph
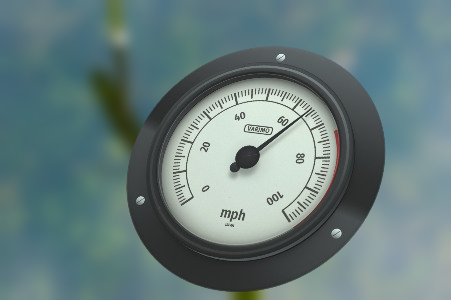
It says 65 mph
